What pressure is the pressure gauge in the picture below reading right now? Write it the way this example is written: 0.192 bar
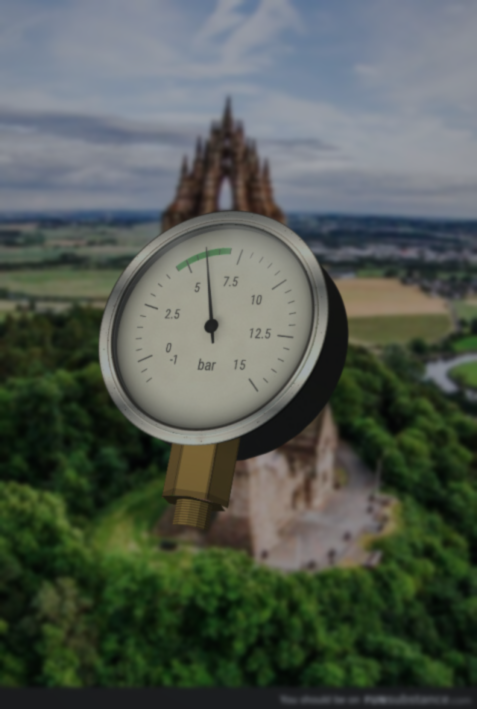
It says 6 bar
